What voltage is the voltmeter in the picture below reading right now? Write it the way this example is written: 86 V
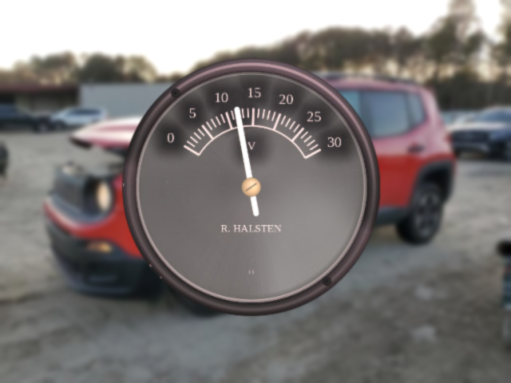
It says 12 V
